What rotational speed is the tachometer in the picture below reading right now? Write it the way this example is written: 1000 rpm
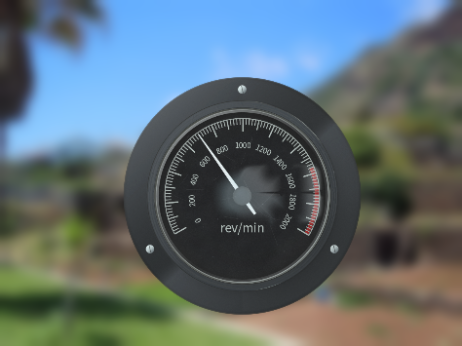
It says 700 rpm
